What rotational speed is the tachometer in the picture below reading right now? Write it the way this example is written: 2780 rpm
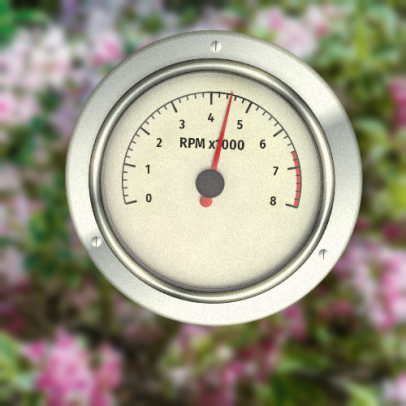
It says 4500 rpm
